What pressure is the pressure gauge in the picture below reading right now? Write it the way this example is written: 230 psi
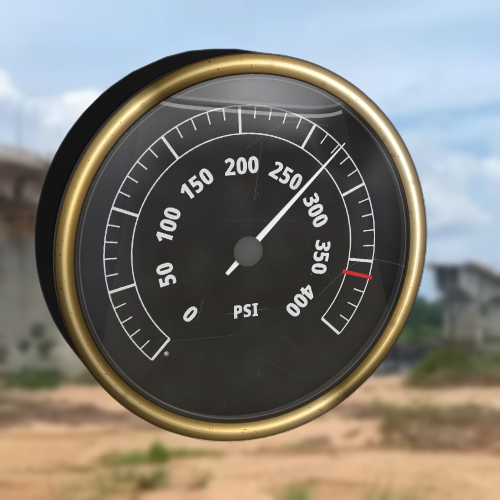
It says 270 psi
